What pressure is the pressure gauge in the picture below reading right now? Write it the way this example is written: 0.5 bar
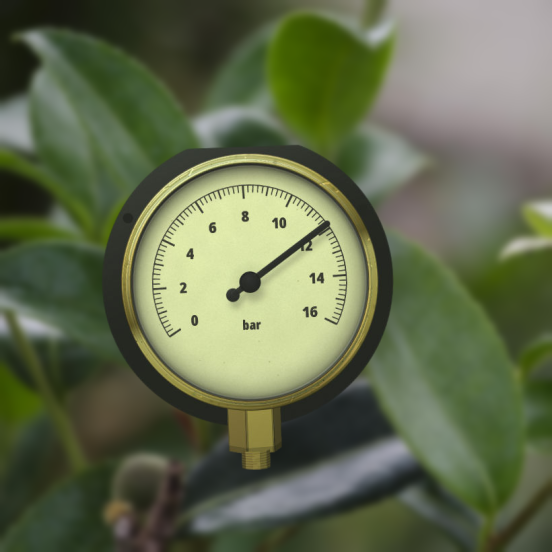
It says 11.8 bar
